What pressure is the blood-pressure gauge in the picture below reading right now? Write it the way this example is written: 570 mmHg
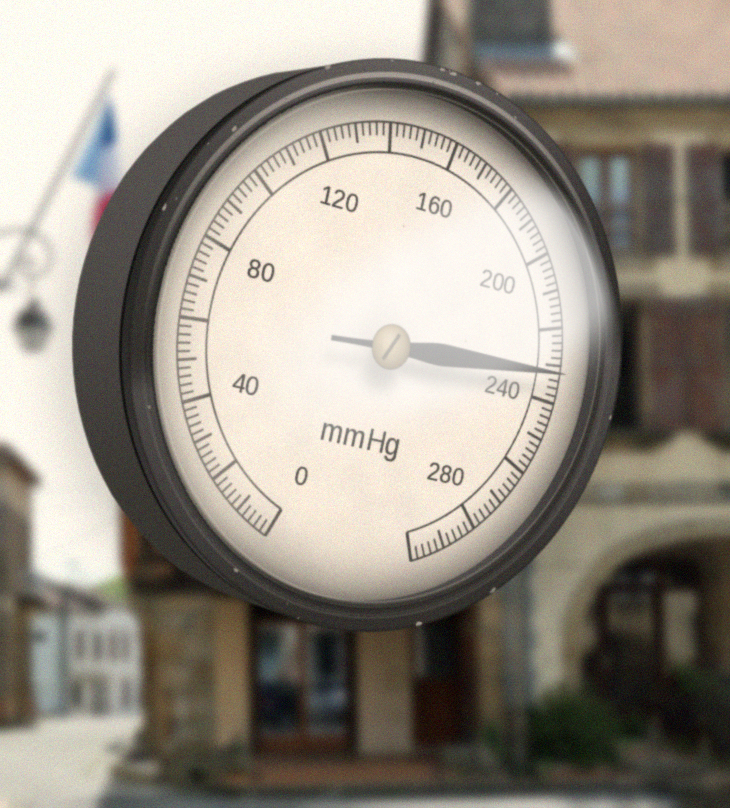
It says 232 mmHg
